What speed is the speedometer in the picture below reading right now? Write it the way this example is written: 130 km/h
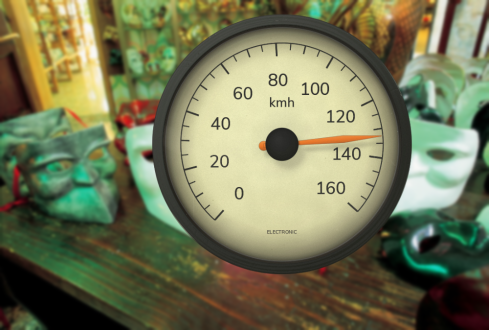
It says 132.5 km/h
